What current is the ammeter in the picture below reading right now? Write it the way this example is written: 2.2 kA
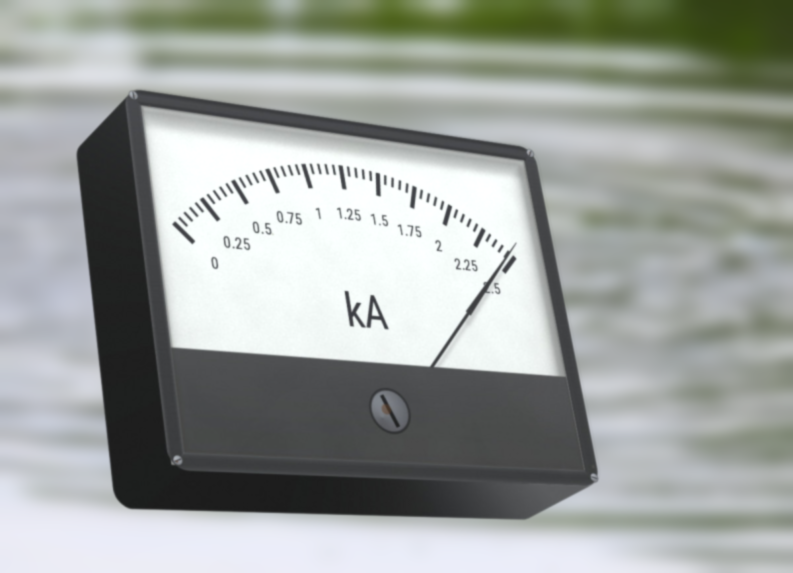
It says 2.45 kA
